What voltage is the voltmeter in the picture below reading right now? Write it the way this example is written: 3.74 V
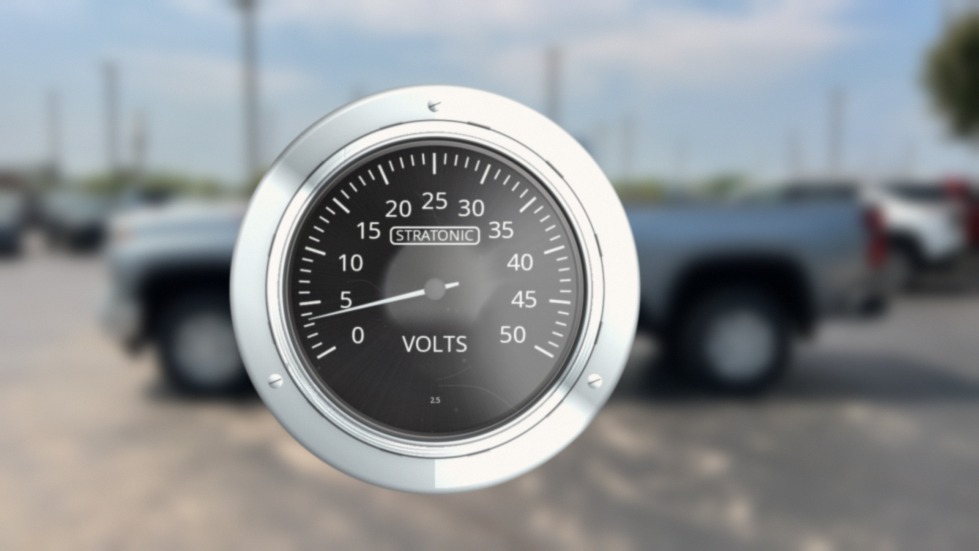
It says 3.5 V
